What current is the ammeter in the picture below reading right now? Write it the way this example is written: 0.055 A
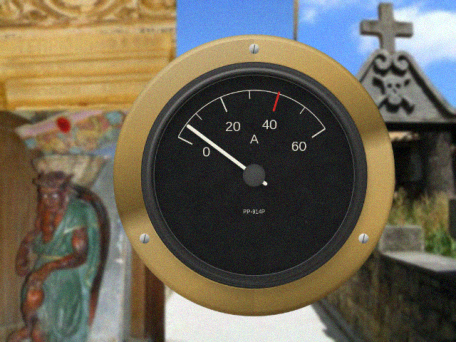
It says 5 A
